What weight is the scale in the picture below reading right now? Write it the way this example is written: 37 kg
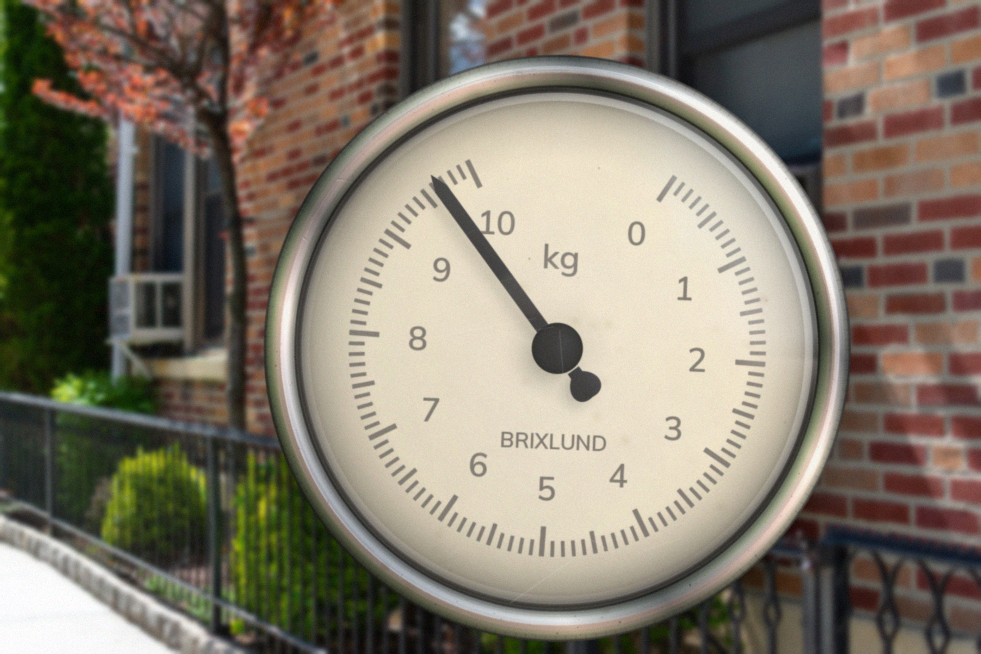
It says 9.65 kg
